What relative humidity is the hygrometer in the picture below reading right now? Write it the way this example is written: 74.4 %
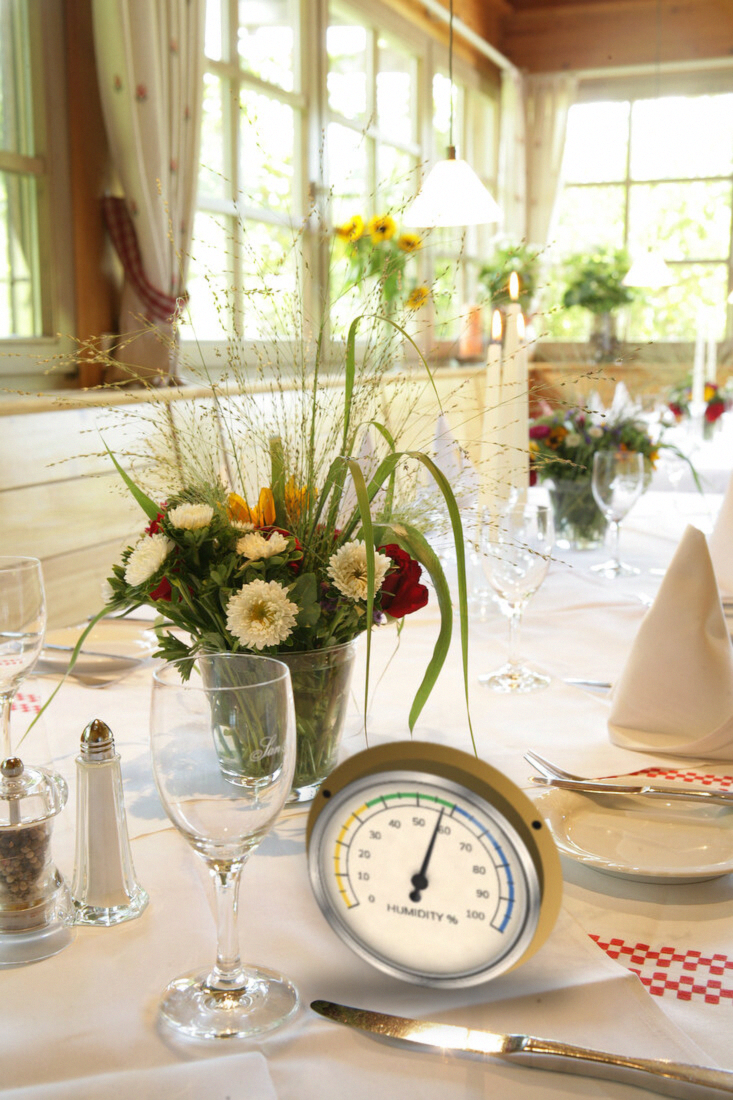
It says 57.5 %
